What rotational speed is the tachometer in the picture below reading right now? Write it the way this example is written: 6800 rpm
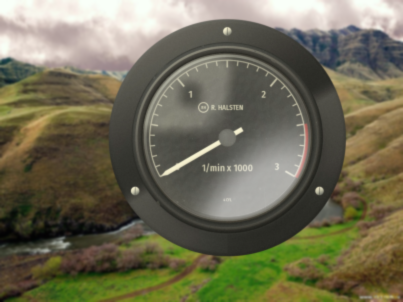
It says 0 rpm
